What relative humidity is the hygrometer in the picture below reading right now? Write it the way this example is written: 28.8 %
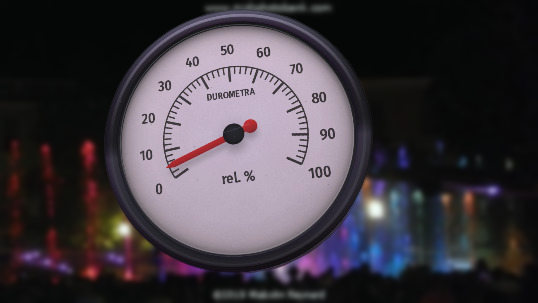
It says 4 %
